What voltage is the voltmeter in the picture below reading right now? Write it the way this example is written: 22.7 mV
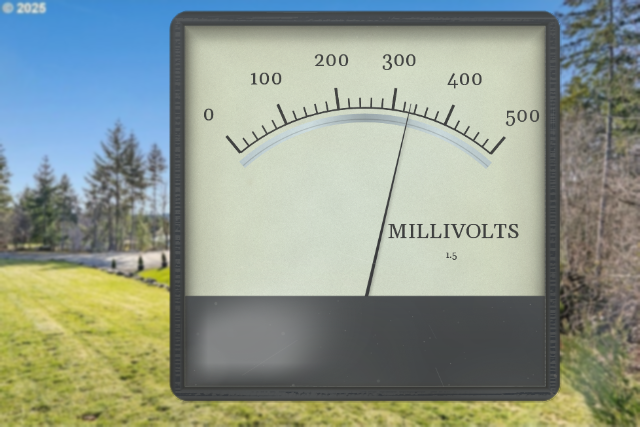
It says 330 mV
